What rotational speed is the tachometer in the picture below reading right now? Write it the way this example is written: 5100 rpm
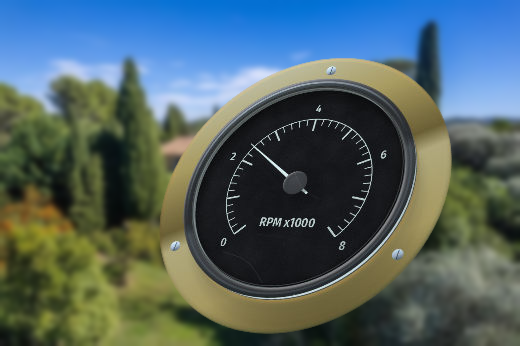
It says 2400 rpm
